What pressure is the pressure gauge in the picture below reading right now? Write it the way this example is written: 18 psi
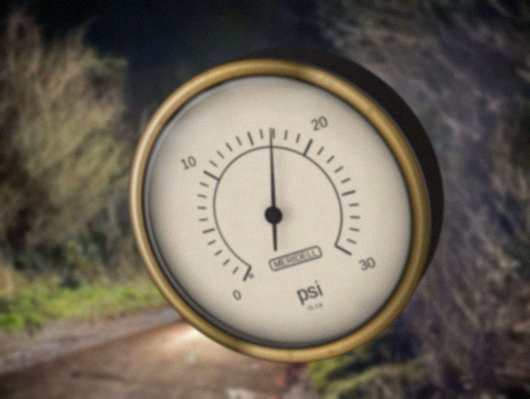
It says 17 psi
